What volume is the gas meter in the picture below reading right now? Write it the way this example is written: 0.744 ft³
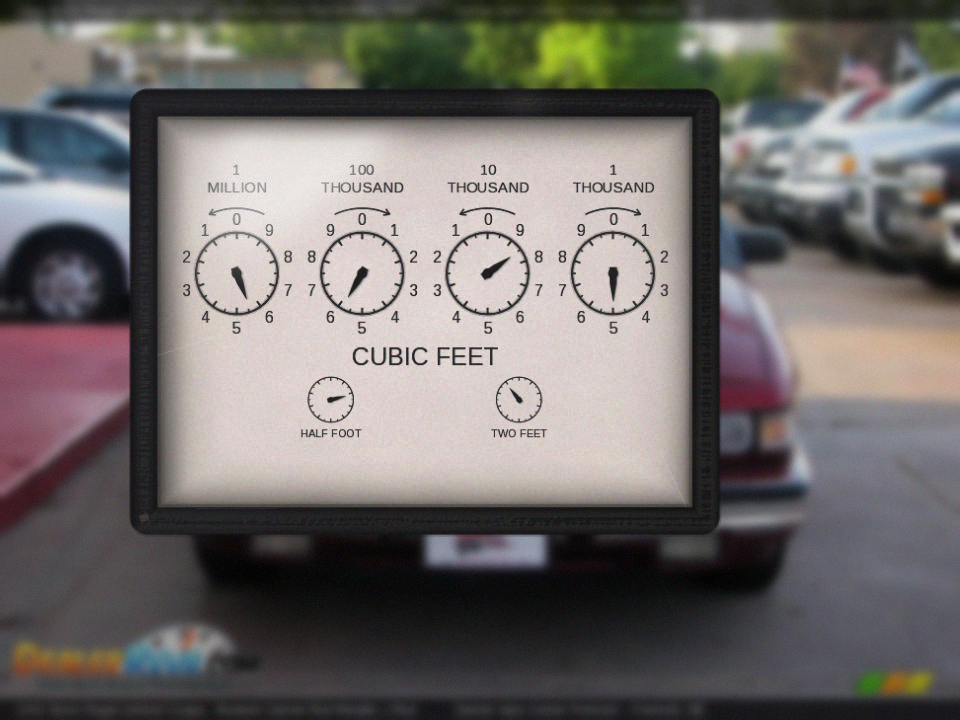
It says 558500 ft³
